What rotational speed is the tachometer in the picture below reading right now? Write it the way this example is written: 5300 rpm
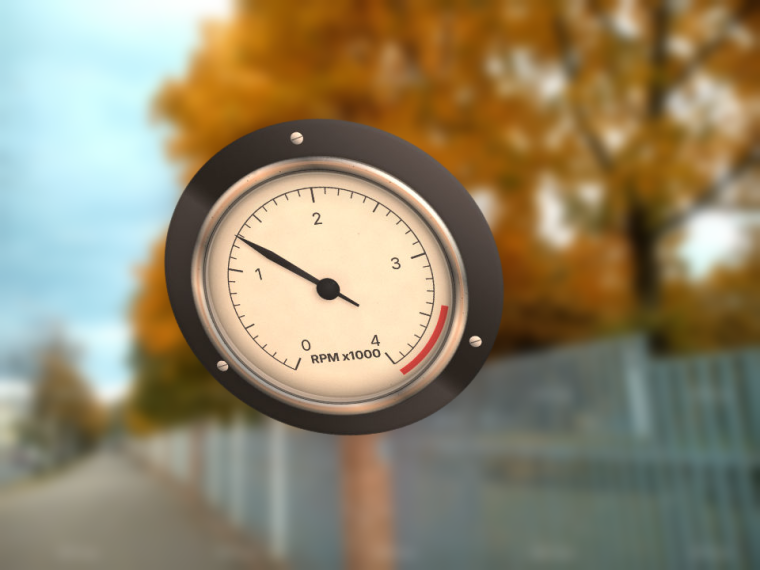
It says 1300 rpm
